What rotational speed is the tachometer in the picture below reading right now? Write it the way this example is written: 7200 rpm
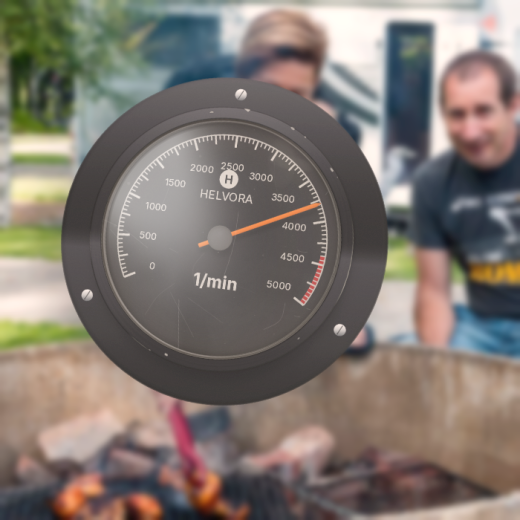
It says 3800 rpm
